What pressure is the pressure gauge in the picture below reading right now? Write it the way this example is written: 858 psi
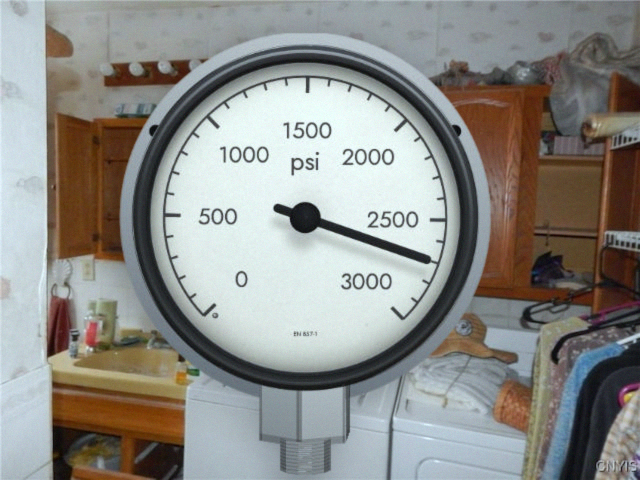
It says 2700 psi
